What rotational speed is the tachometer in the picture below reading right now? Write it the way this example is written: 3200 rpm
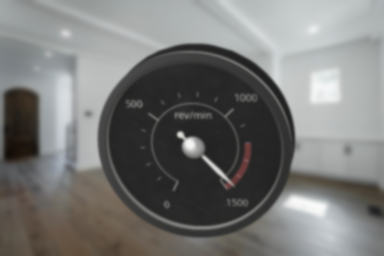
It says 1450 rpm
